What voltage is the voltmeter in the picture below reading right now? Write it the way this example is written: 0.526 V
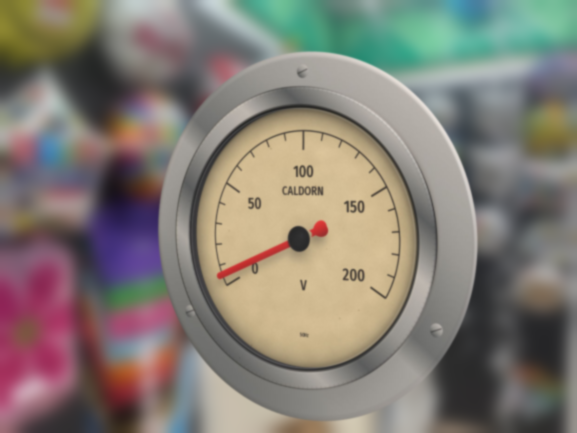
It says 5 V
